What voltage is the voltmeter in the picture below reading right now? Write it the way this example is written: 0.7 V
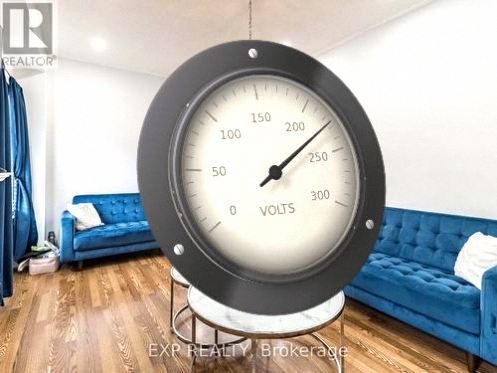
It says 225 V
